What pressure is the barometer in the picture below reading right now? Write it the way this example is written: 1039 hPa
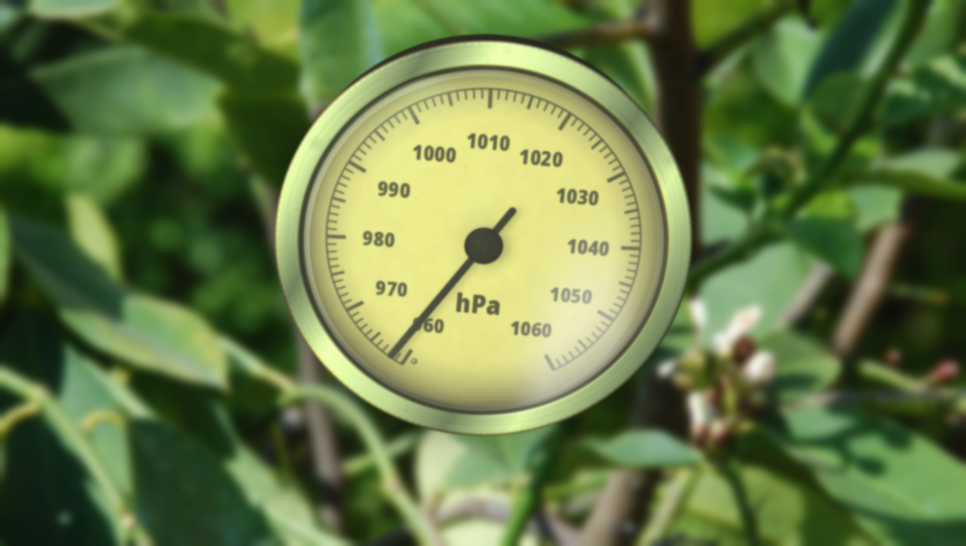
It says 962 hPa
